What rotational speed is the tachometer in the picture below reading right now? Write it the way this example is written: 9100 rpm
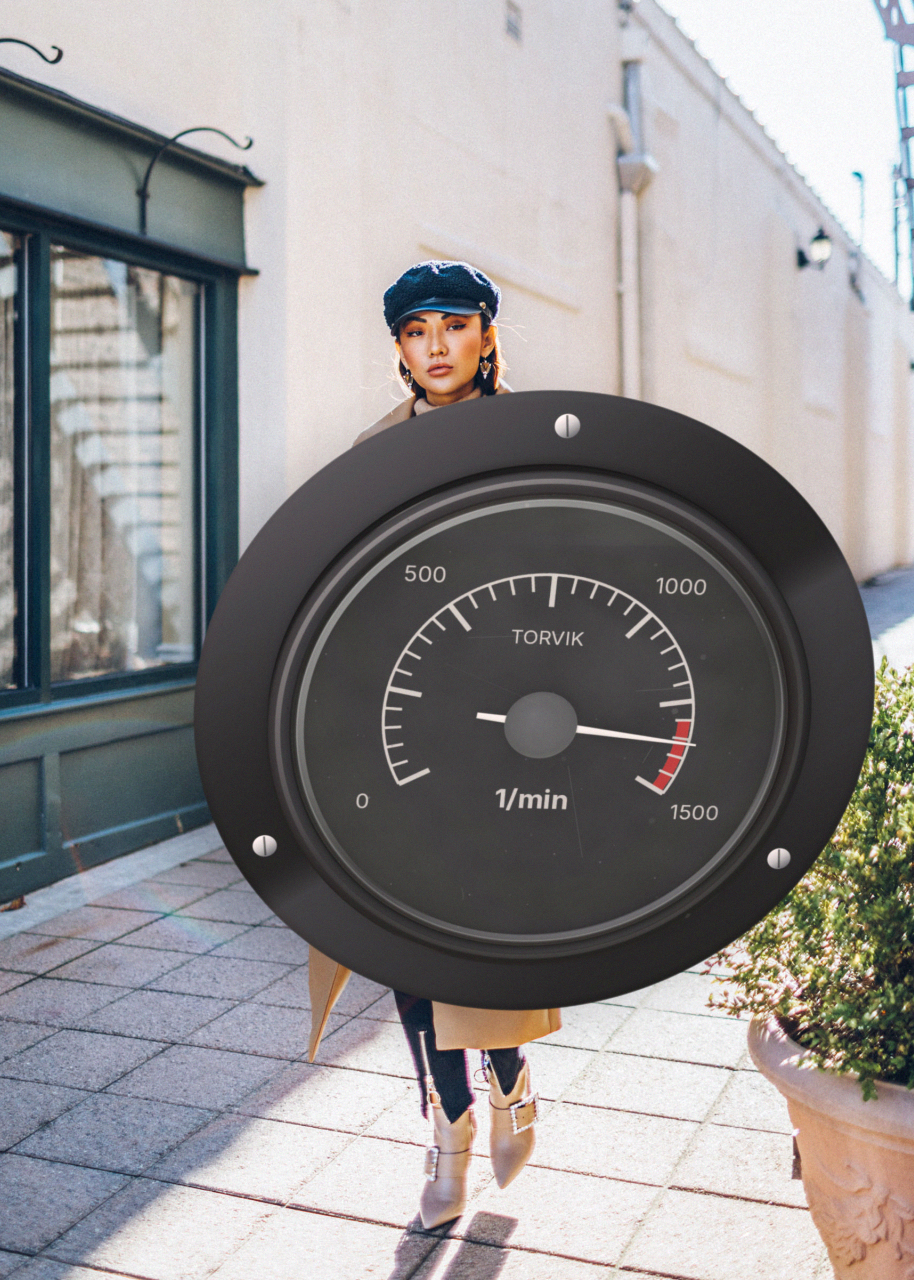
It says 1350 rpm
